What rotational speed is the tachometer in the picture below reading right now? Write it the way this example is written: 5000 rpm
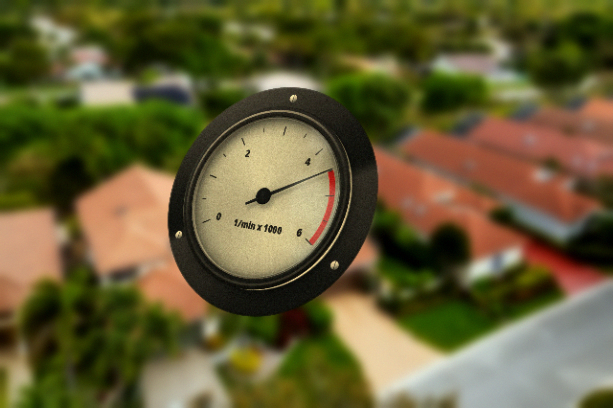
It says 4500 rpm
